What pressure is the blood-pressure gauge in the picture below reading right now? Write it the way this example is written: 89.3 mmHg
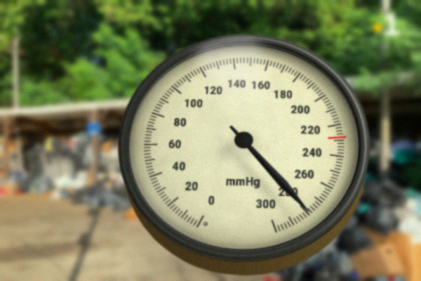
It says 280 mmHg
